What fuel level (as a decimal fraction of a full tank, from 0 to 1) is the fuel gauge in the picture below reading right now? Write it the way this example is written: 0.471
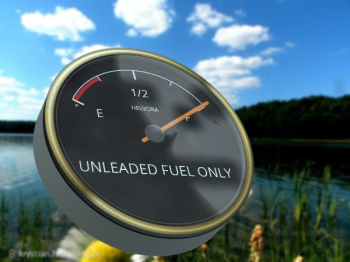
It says 1
